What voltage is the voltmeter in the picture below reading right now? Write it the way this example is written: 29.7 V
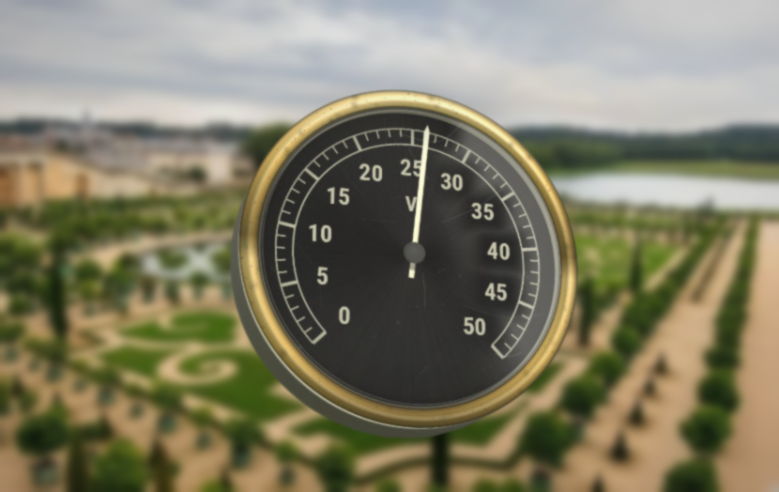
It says 26 V
